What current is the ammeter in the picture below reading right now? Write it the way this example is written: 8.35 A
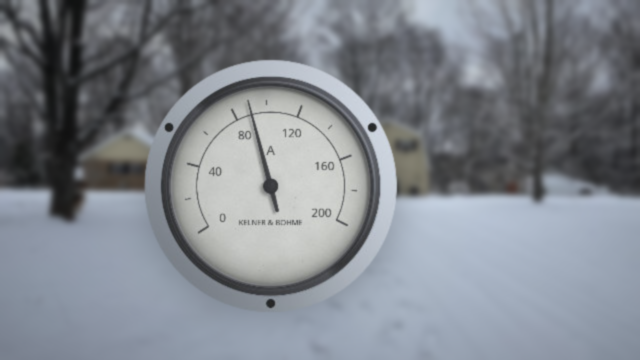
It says 90 A
